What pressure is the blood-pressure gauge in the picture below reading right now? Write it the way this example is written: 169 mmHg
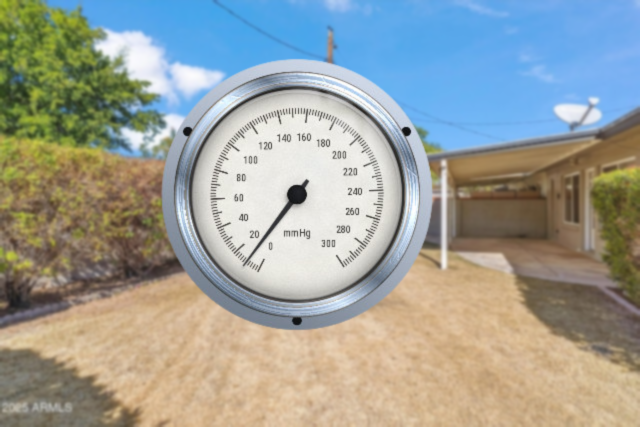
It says 10 mmHg
